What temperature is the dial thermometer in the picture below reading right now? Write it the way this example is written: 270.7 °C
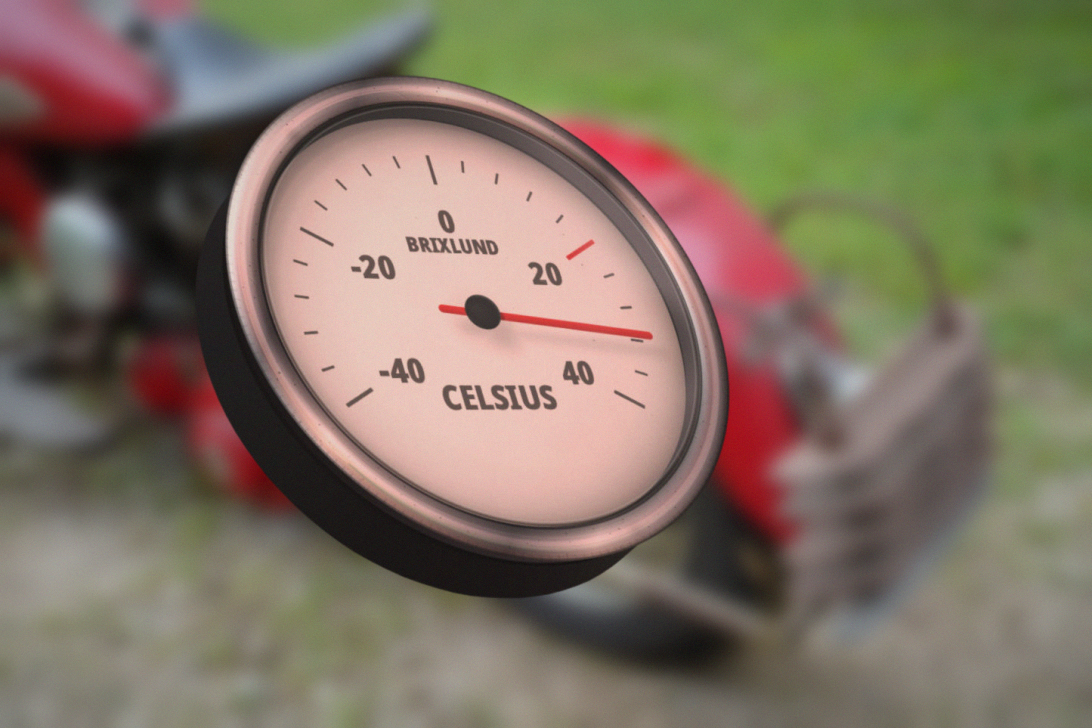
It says 32 °C
